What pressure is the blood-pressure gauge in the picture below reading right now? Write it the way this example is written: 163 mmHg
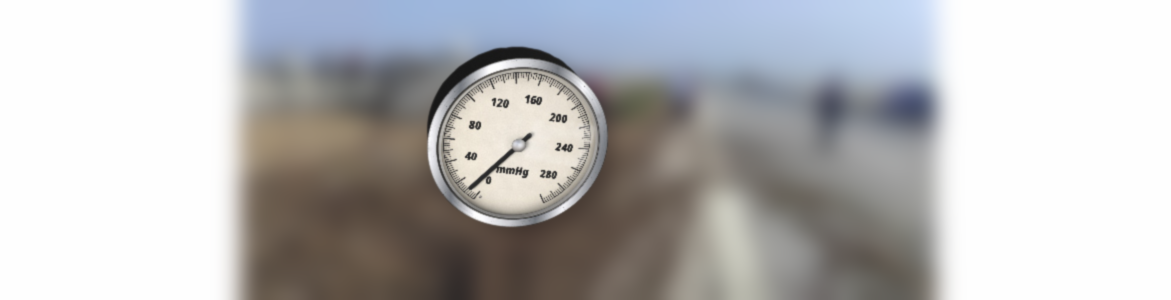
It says 10 mmHg
